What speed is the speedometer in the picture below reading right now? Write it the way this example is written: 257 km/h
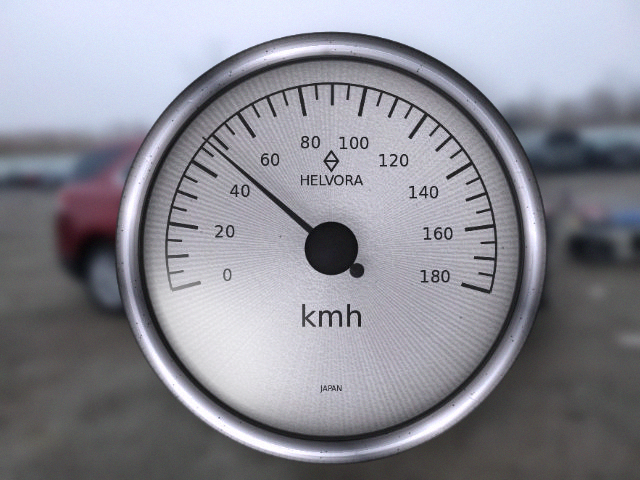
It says 47.5 km/h
